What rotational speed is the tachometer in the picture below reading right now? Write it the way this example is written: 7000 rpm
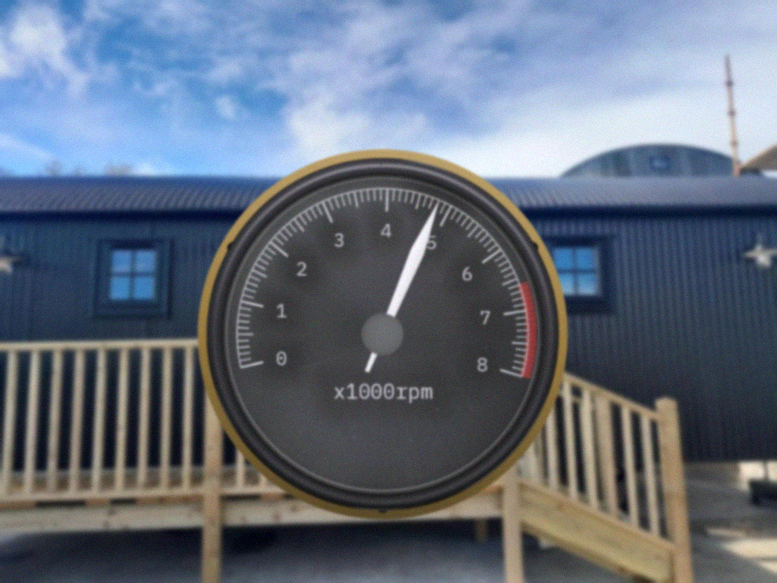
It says 4800 rpm
